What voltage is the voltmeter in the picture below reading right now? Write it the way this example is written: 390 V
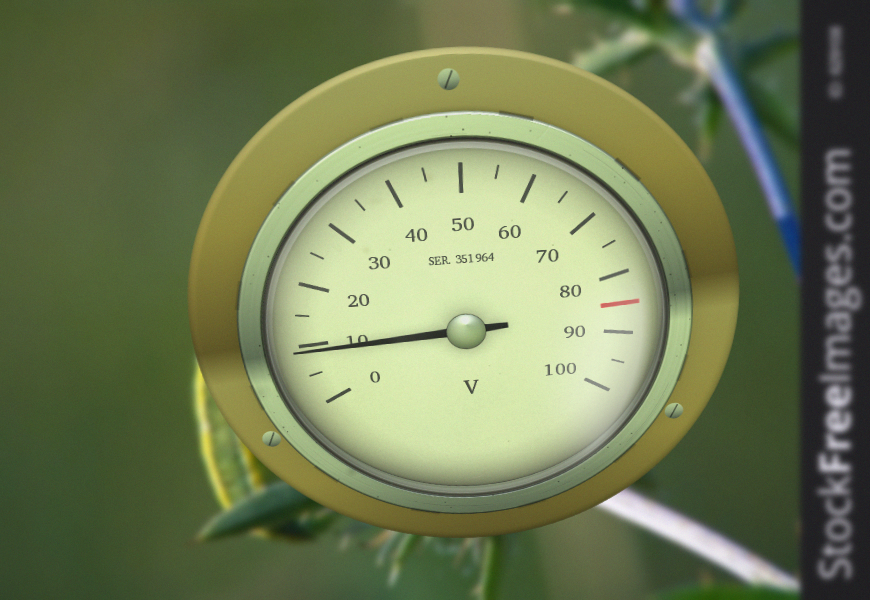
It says 10 V
